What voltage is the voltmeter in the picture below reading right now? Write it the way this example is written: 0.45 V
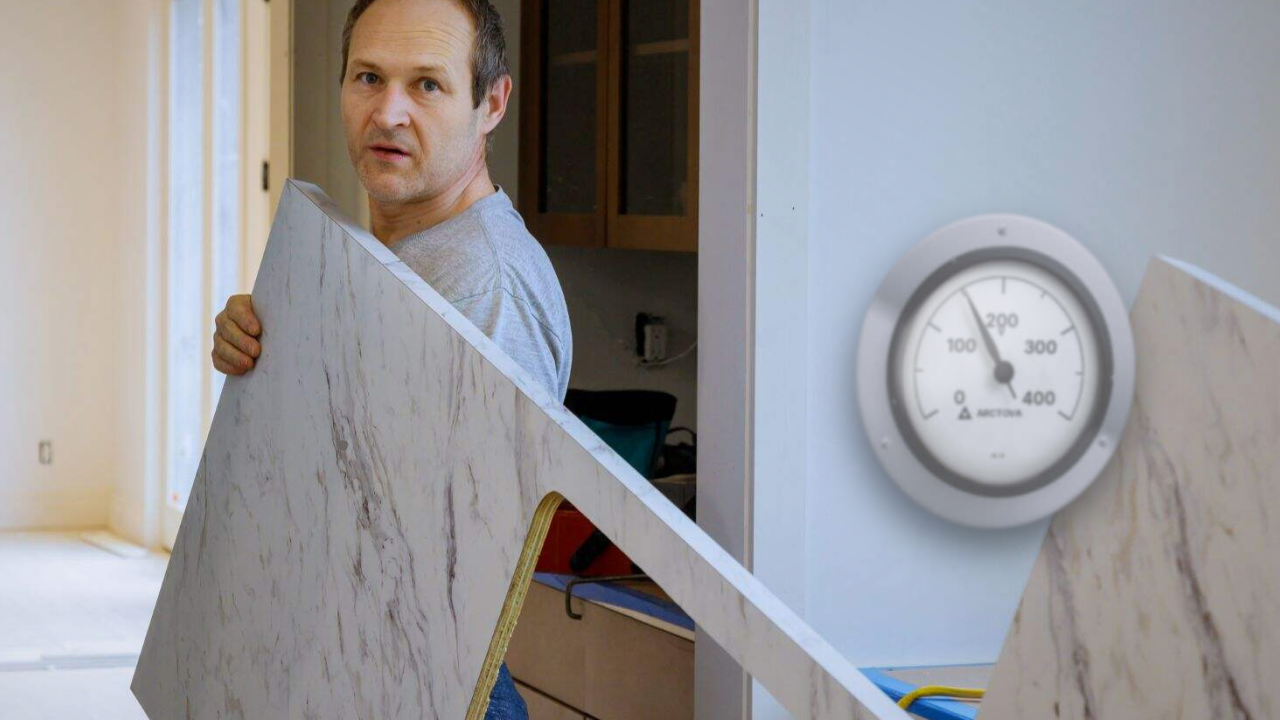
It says 150 V
